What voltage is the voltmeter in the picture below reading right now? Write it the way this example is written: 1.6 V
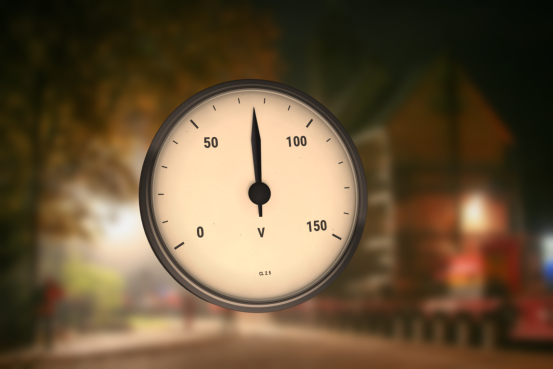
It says 75 V
